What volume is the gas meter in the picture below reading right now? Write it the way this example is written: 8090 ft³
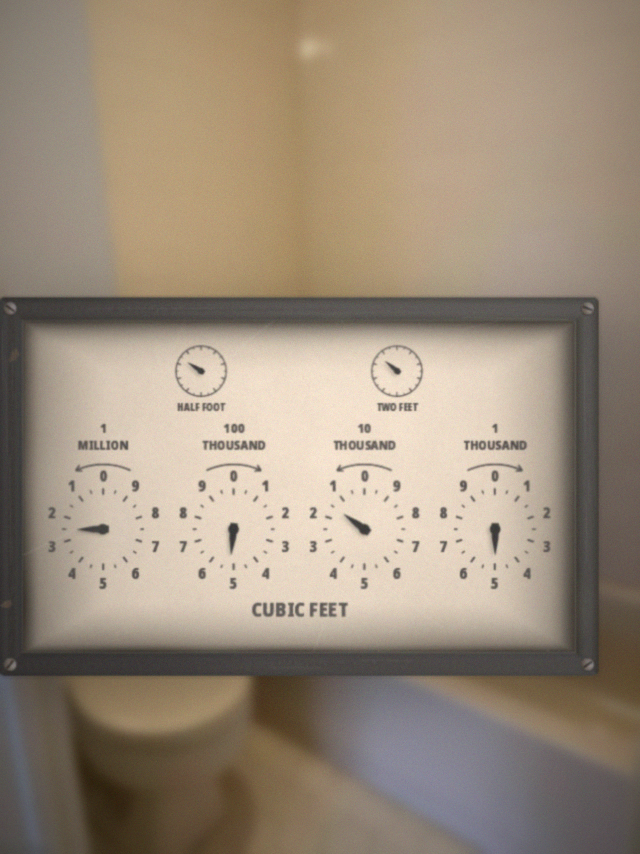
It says 251500 ft³
